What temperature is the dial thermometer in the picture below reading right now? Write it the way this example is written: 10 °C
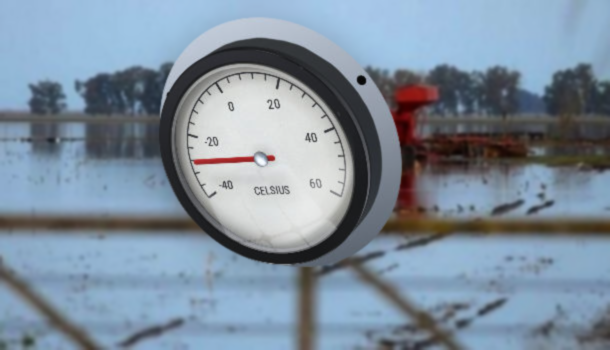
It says -28 °C
